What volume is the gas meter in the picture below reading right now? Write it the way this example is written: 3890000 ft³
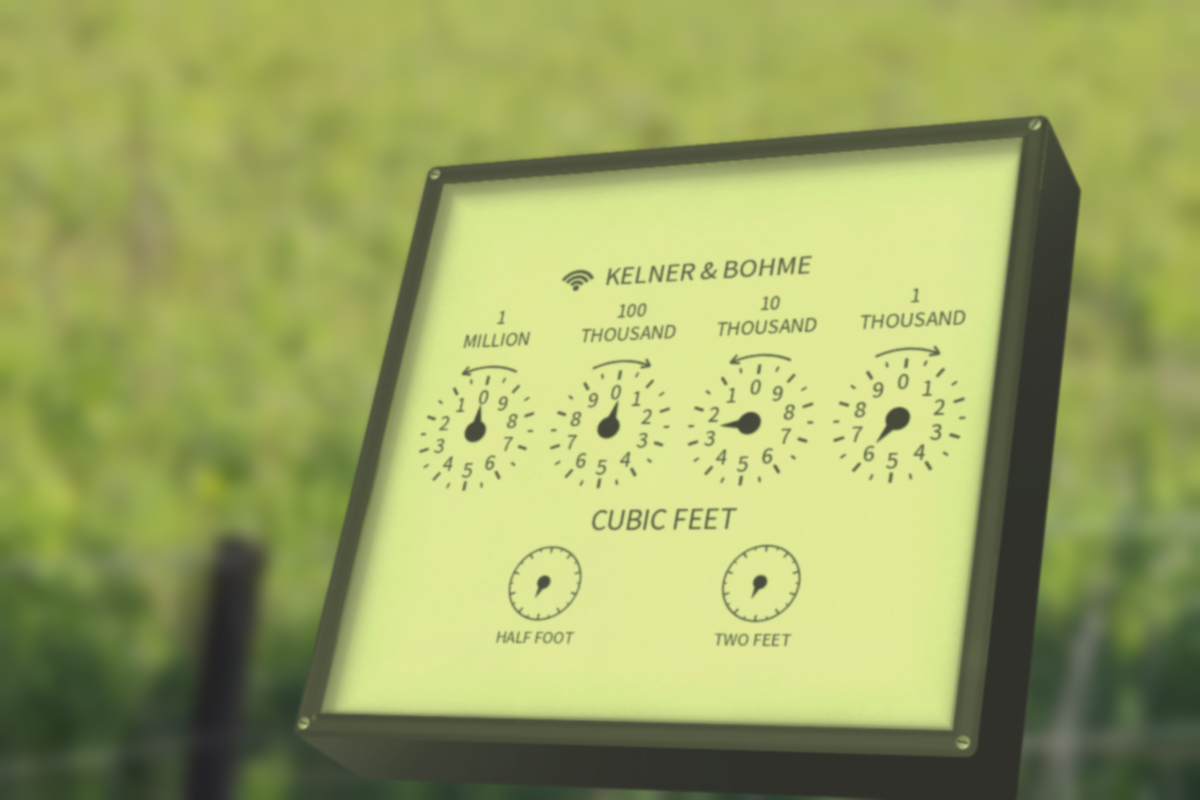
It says 2600 ft³
